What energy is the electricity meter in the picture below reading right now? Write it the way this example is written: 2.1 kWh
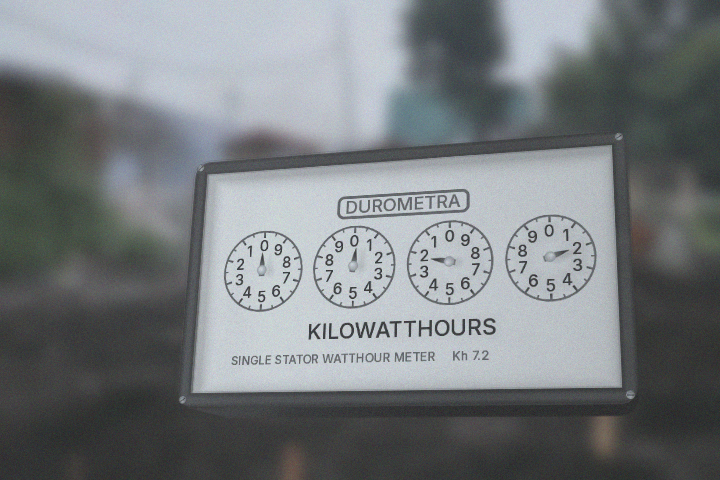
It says 22 kWh
